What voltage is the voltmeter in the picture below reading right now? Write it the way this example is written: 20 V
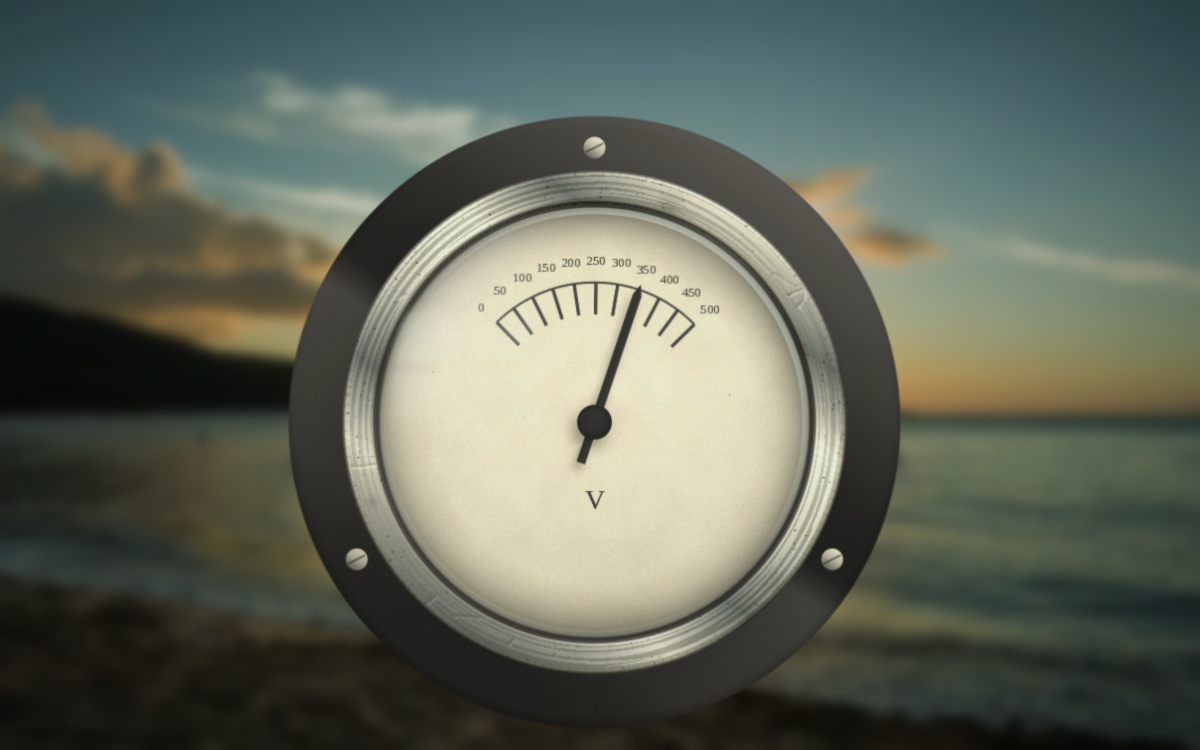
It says 350 V
